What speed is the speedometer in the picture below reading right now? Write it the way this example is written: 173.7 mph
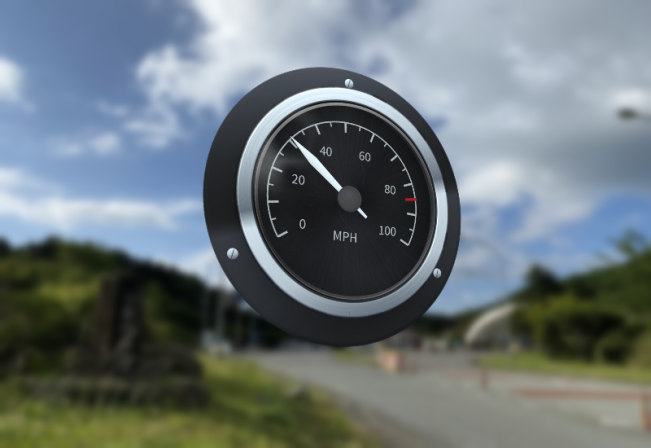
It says 30 mph
